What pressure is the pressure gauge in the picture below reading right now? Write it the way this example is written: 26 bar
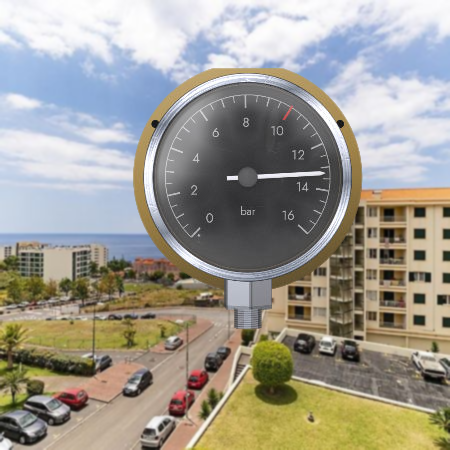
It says 13.25 bar
